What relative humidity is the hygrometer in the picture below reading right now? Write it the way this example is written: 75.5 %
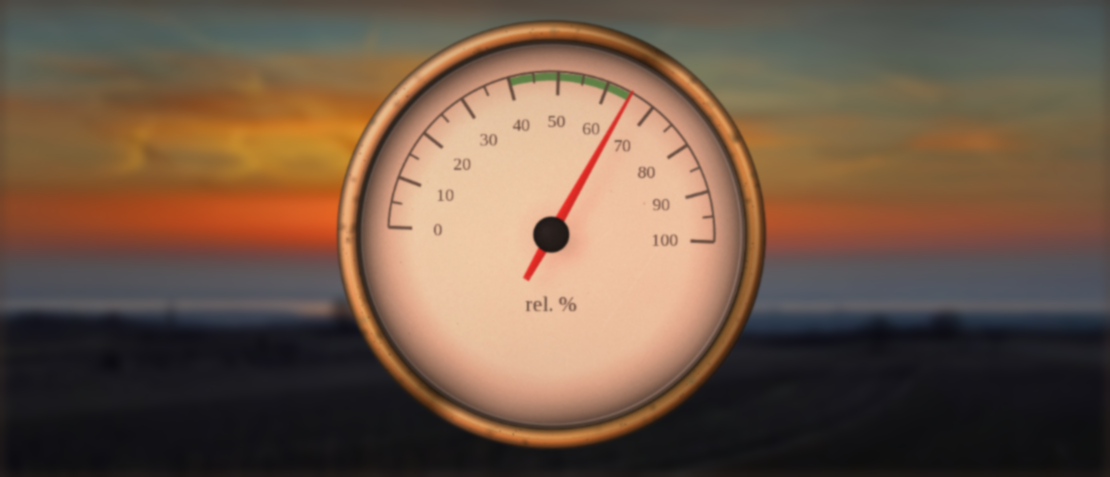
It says 65 %
